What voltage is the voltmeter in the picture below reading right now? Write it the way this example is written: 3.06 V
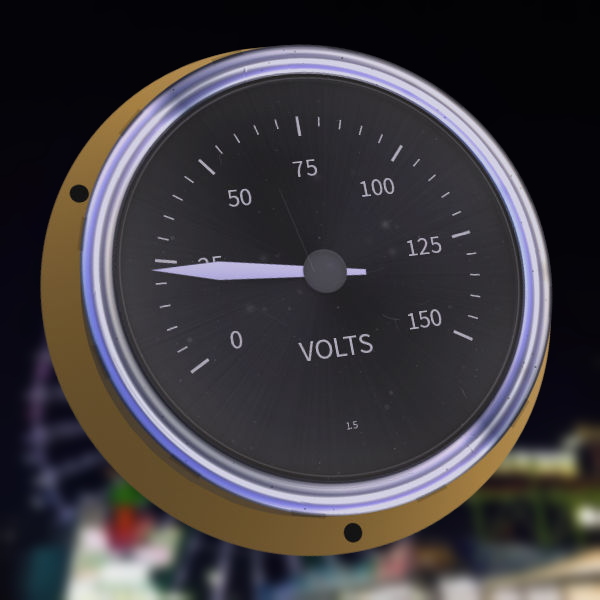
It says 22.5 V
